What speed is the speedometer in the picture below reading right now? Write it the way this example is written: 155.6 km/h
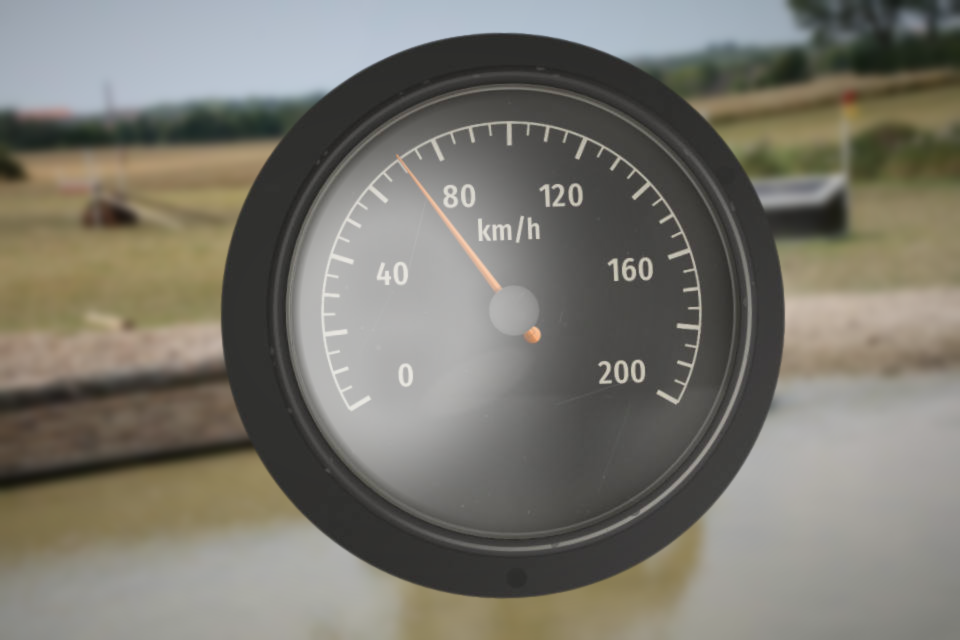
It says 70 km/h
